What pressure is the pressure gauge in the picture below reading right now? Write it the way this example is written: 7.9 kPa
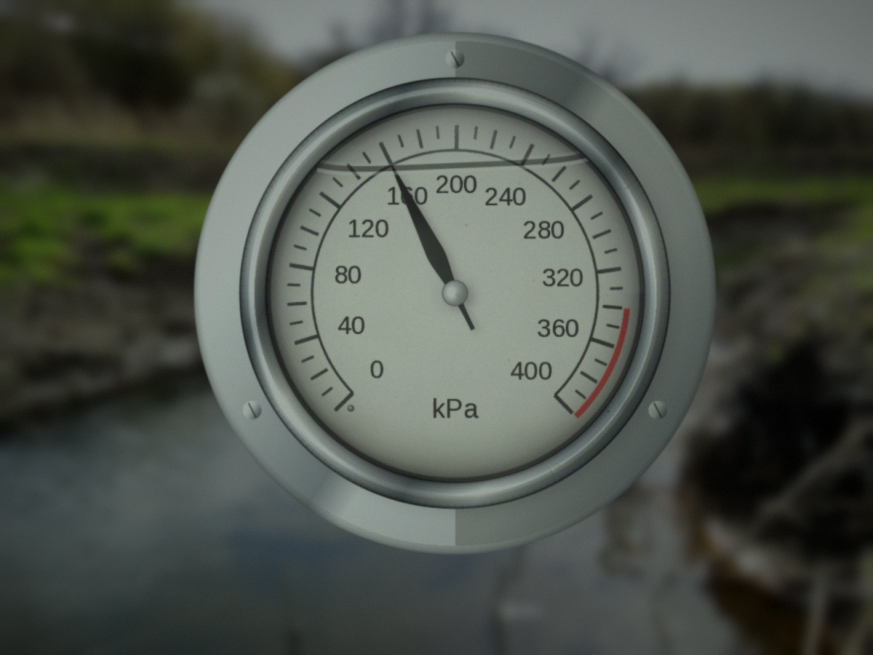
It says 160 kPa
